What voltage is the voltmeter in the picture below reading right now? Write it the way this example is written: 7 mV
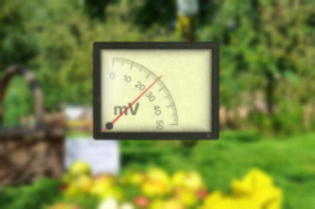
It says 25 mV
